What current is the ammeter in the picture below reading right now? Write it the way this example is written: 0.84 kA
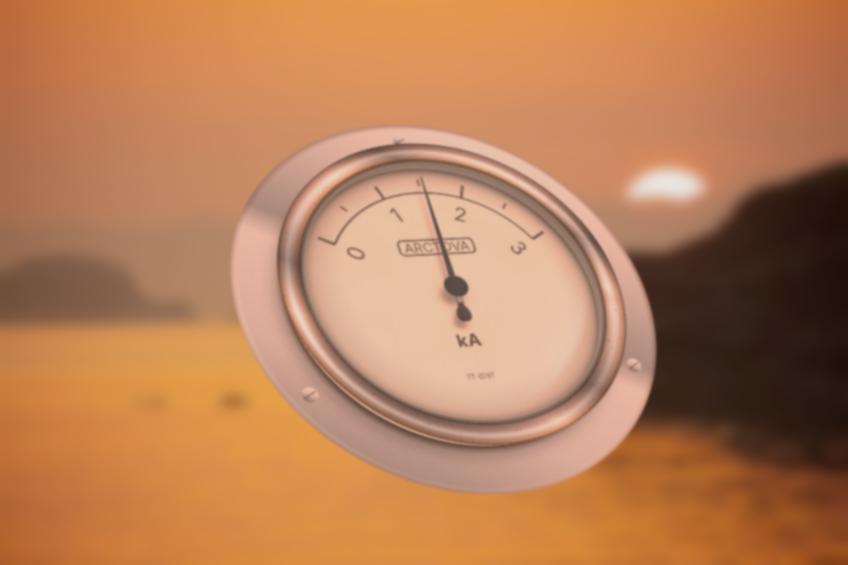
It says 1.5 kA
